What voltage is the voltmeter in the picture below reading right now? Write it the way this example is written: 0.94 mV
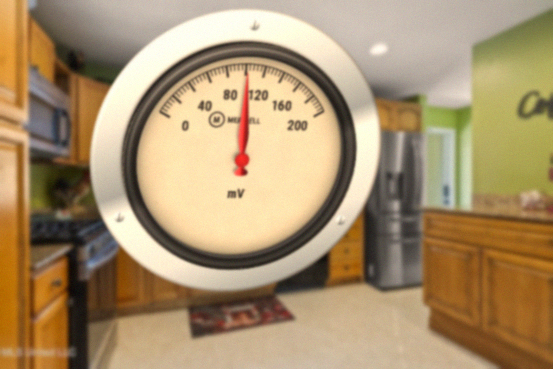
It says 100 mV
